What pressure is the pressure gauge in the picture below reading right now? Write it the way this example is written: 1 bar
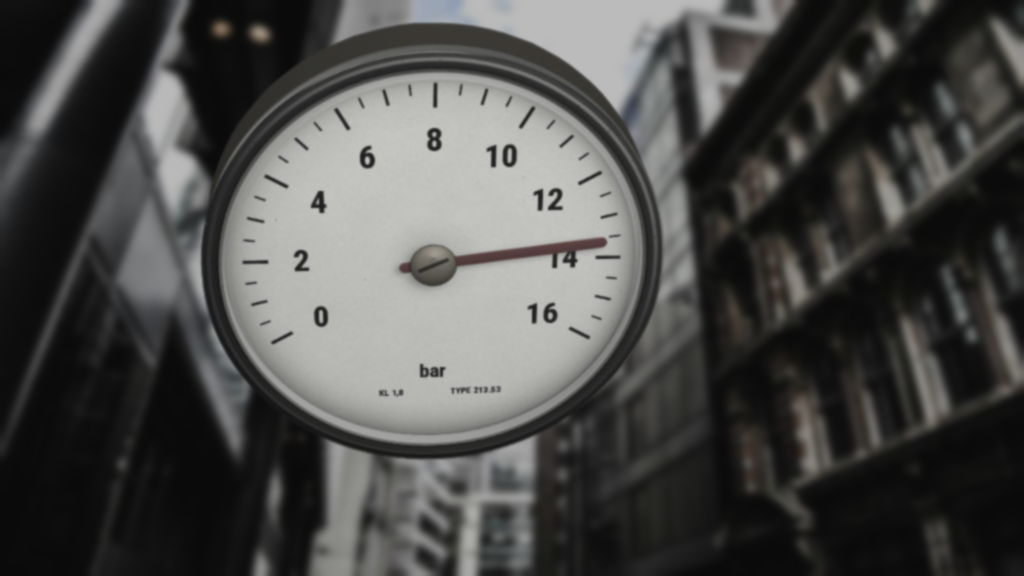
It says 13.5 bar
